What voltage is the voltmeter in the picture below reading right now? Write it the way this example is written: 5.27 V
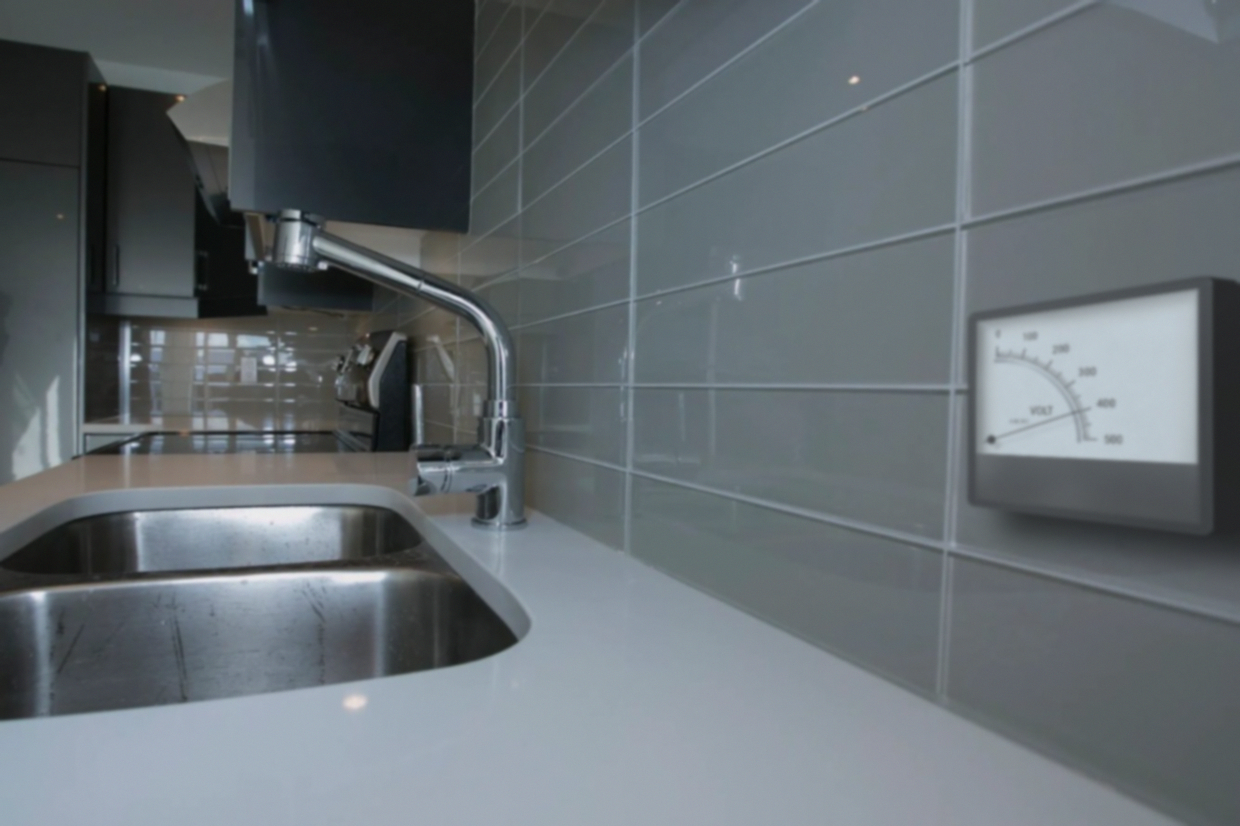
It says 400 V
